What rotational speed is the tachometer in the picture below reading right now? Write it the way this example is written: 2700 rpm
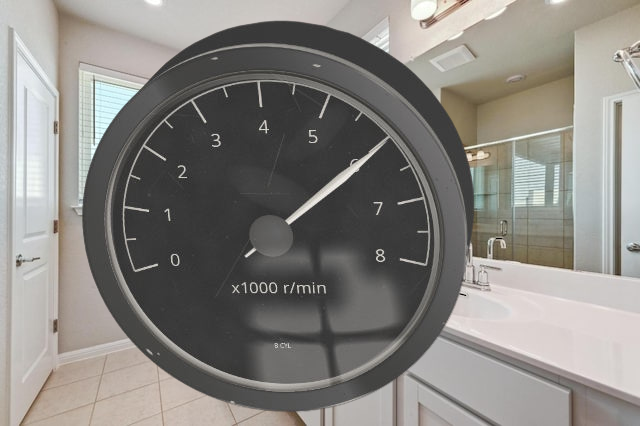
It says 6000 rpm
